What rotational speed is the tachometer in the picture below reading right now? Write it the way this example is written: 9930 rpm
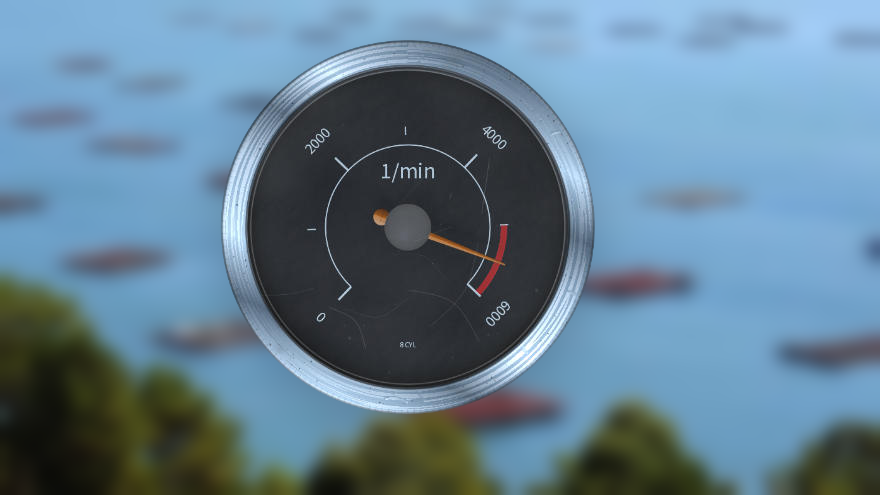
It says 5500 rpm
